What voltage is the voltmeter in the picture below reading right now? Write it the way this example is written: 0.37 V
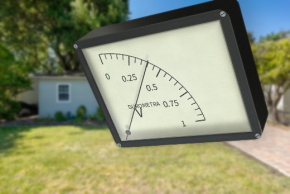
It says 0.4 V
